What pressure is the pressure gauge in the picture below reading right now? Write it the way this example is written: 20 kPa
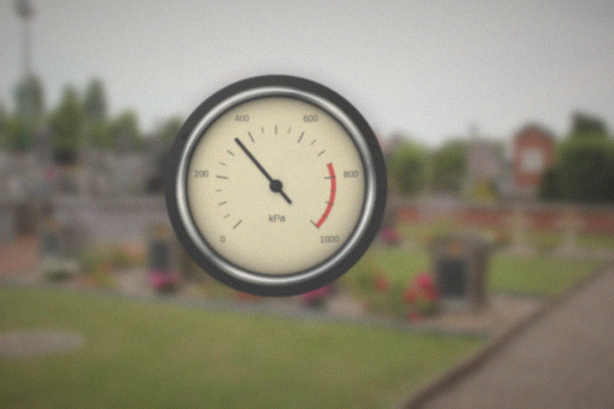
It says 350 kPa
